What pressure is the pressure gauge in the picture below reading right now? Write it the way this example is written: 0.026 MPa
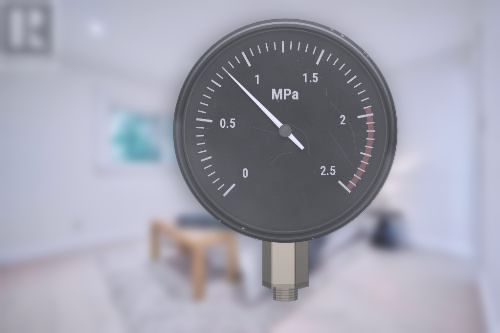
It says 0.85 MPa
